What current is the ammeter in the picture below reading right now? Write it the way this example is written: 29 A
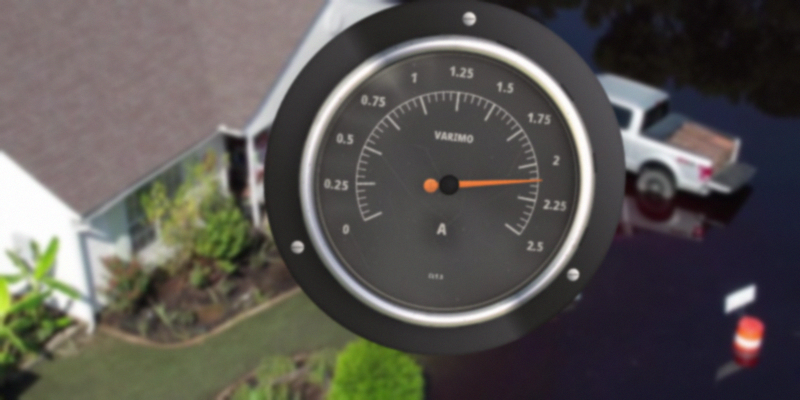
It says 2.1 A
